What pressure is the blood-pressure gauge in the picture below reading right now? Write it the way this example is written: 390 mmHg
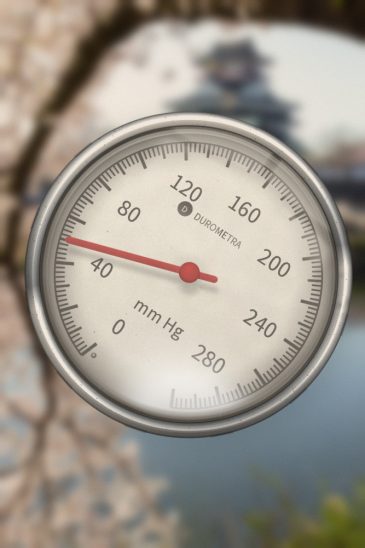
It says 50 mmHg
